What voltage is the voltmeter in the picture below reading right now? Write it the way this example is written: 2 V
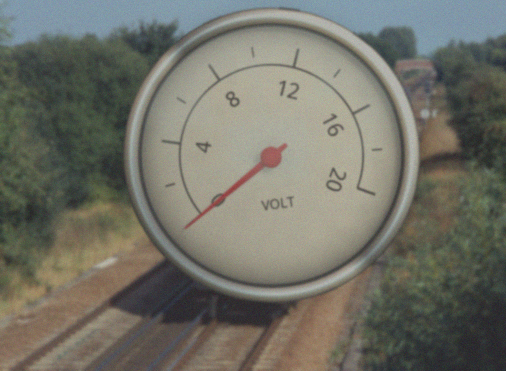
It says 0 V
